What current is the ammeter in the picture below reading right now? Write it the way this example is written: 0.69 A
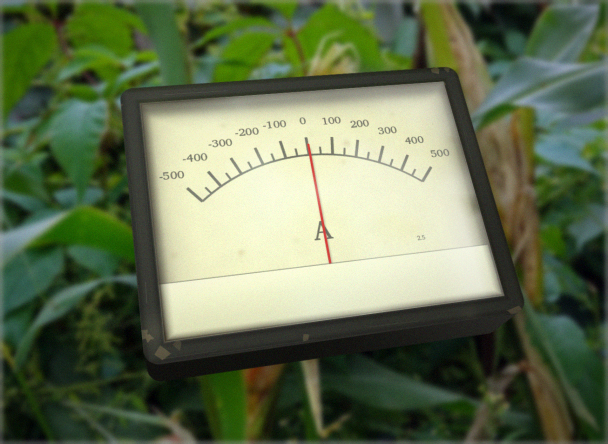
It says 0 A
